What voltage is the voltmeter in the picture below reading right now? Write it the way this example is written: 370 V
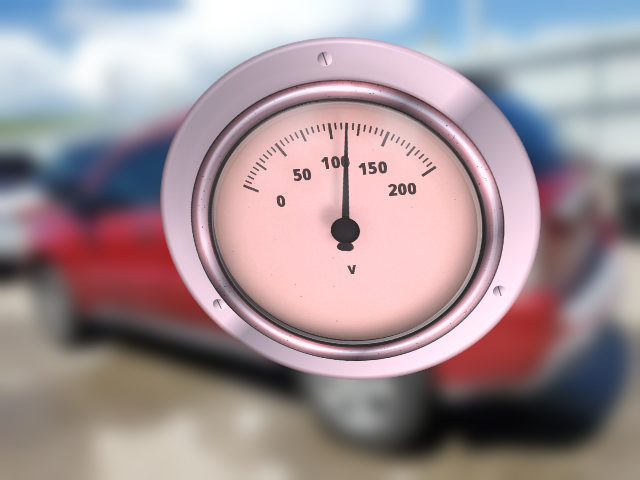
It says 115 V
